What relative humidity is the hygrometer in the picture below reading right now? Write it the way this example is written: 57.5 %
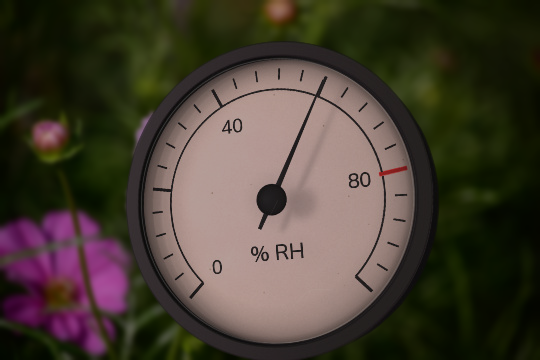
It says 60 %
